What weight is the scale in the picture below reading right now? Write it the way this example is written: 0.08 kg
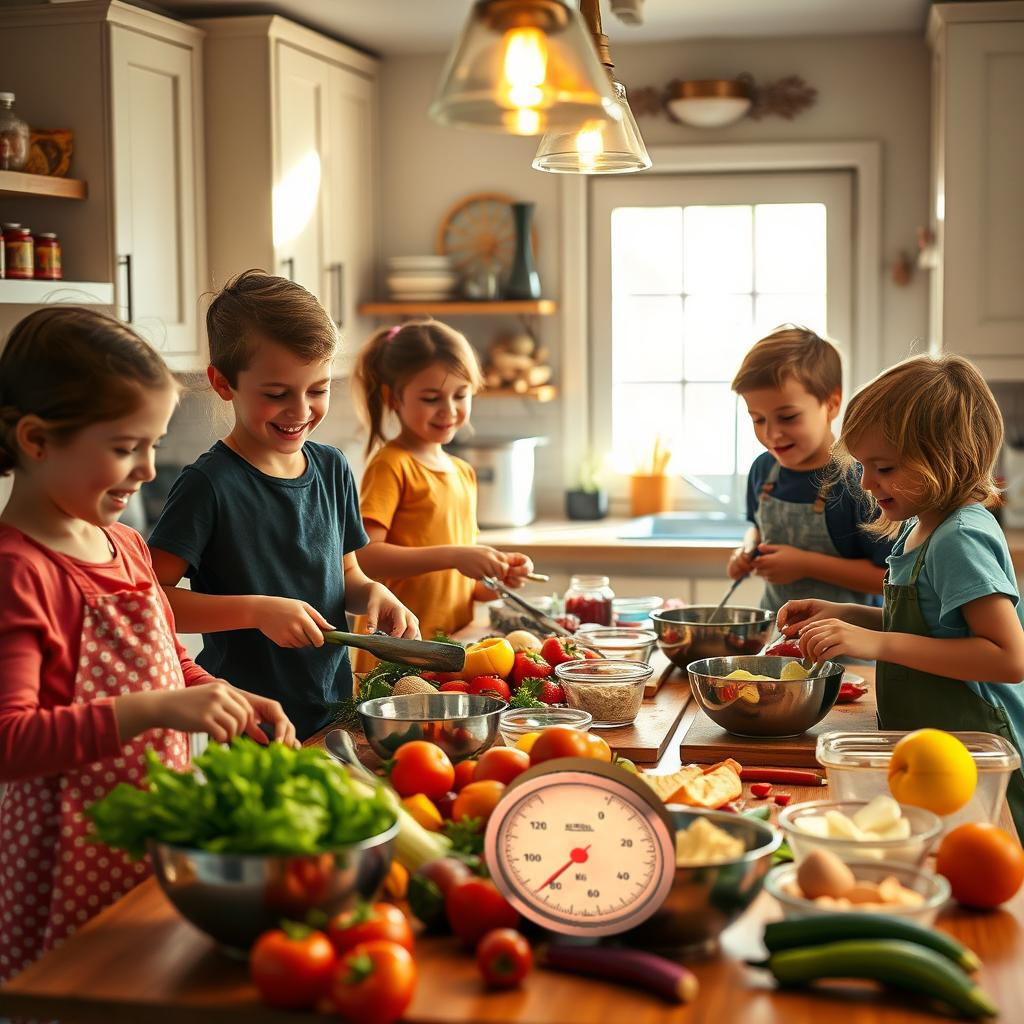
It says 85 kg
